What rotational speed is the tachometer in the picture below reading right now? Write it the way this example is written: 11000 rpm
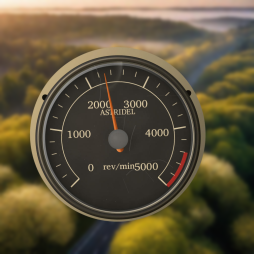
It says 2300 rpm
